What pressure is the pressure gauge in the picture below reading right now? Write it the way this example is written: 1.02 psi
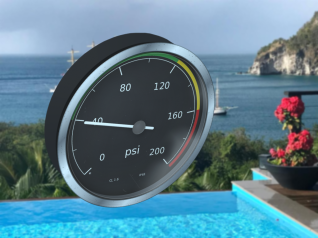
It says 40 psi
